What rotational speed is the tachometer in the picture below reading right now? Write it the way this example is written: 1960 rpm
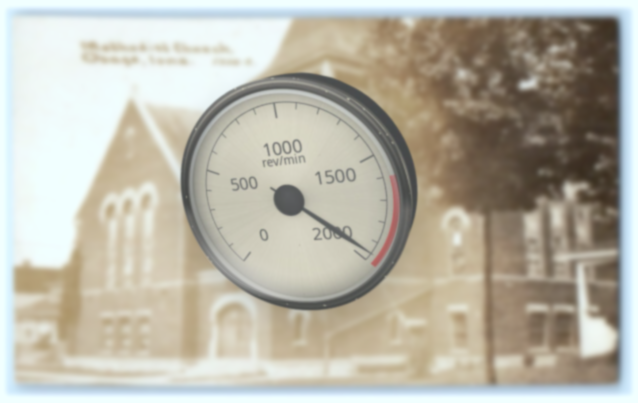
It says 1950 rpm
